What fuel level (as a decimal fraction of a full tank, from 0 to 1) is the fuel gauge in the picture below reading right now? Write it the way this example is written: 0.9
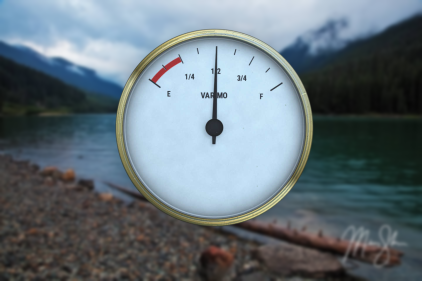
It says 0.5
